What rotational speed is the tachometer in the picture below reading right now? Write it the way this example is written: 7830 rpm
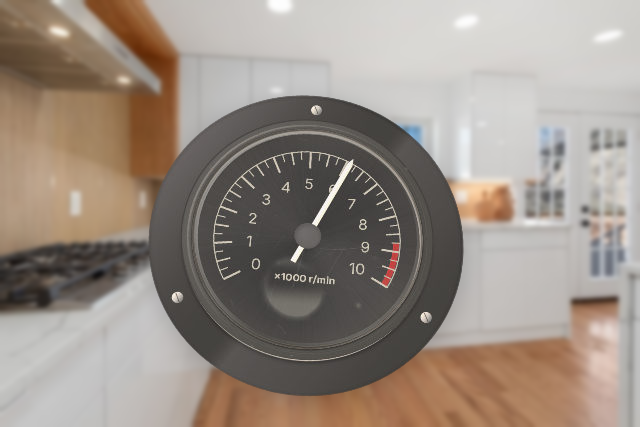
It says 6125 rpm
